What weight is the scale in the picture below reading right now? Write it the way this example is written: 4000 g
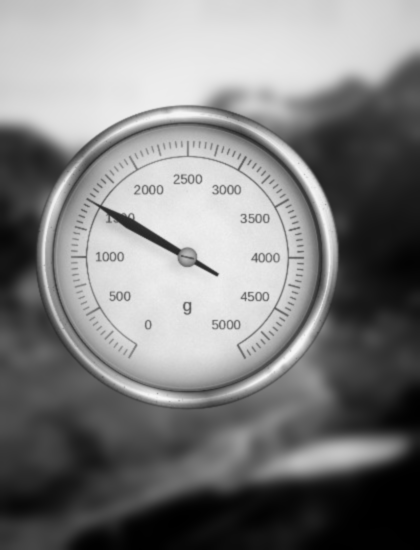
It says 1500 g
